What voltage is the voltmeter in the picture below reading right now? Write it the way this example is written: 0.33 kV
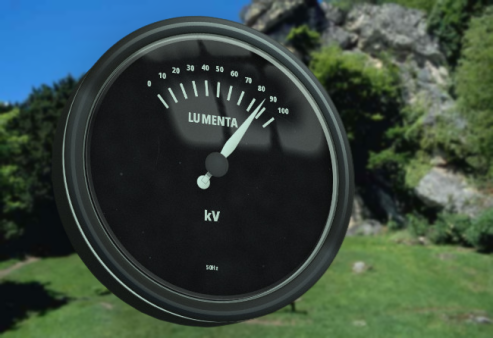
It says 85 kV
